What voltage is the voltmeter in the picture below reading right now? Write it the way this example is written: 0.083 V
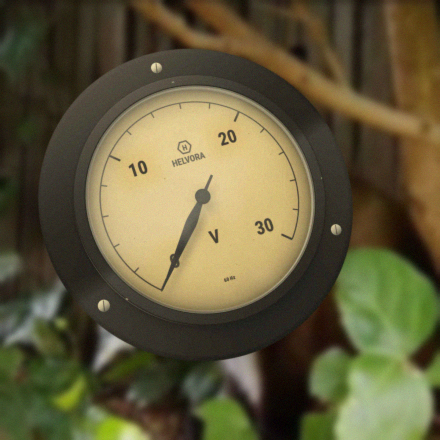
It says 0 V
